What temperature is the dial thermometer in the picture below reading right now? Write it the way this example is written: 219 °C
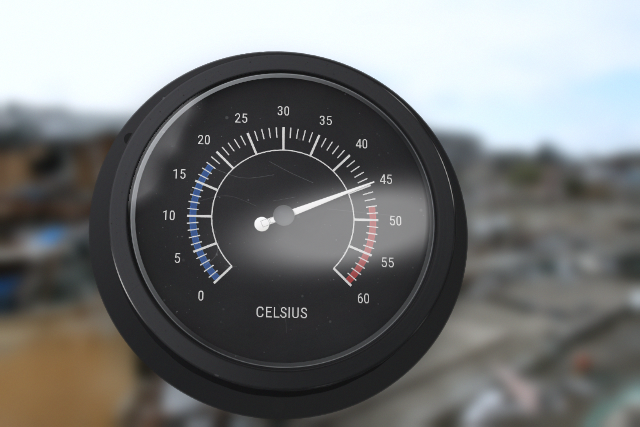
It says 45 °C
